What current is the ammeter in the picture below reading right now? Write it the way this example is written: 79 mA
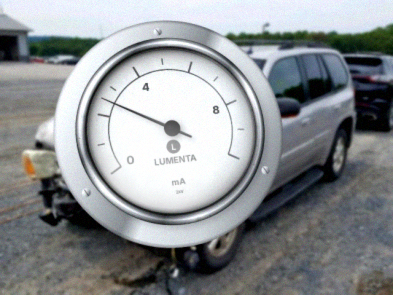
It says 2.5 mA
